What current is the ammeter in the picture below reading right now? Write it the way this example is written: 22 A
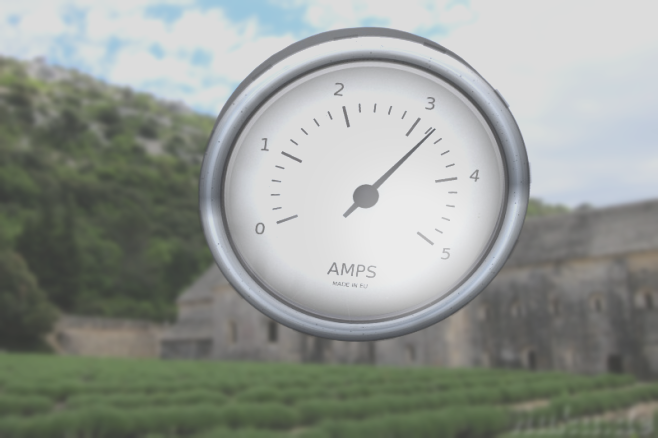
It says 3.2 A
